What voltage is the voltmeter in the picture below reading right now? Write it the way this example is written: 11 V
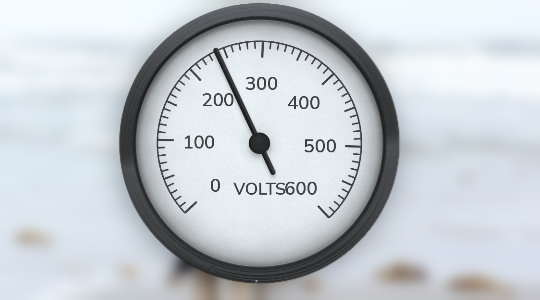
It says 240 V
